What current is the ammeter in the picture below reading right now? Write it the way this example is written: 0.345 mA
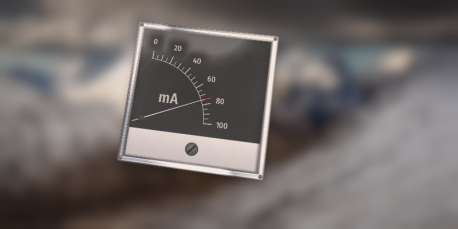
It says 75 mA
